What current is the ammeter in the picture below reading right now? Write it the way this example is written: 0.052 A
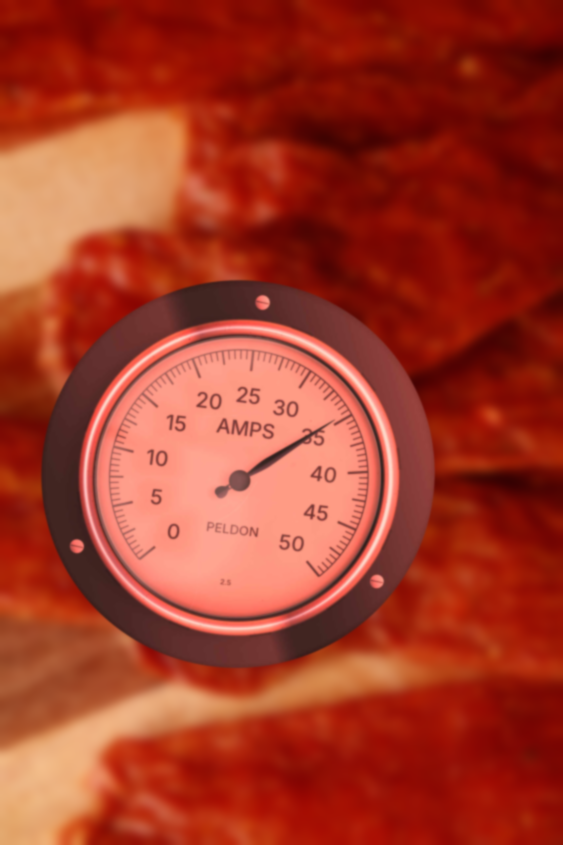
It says 34.5 A
